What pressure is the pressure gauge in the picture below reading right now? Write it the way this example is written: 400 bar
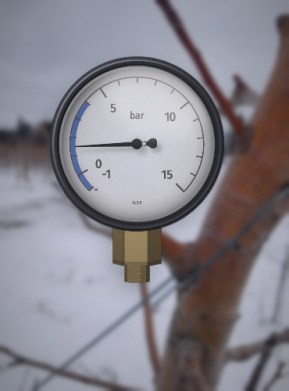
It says 1.5 bar
